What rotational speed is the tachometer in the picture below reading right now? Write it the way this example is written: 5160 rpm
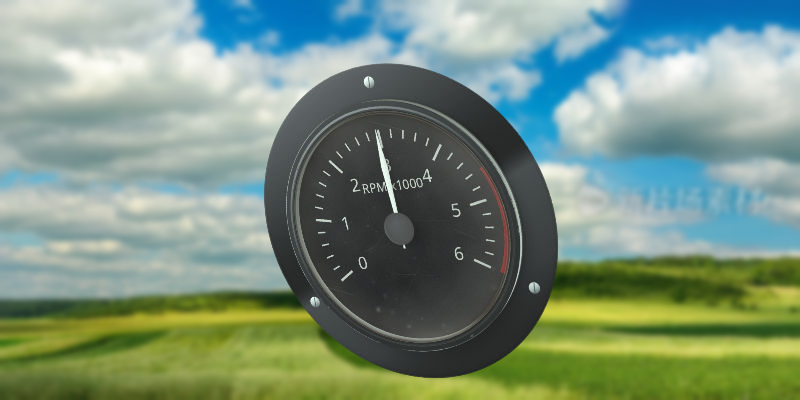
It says 3000 rpm
